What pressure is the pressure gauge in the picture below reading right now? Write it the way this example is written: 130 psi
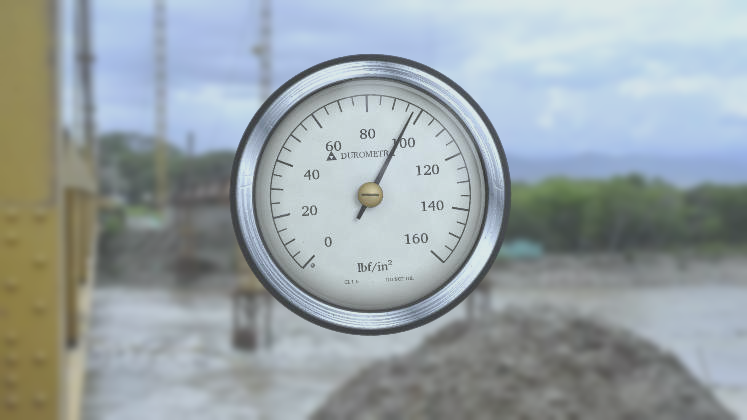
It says 97.5 psi
